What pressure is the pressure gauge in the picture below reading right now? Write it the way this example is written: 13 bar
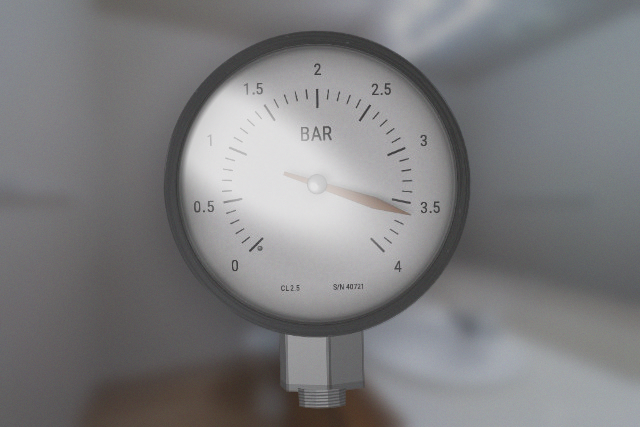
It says 3.6 bar
